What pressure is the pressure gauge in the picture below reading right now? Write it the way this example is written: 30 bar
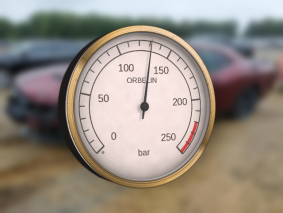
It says 130 bar
